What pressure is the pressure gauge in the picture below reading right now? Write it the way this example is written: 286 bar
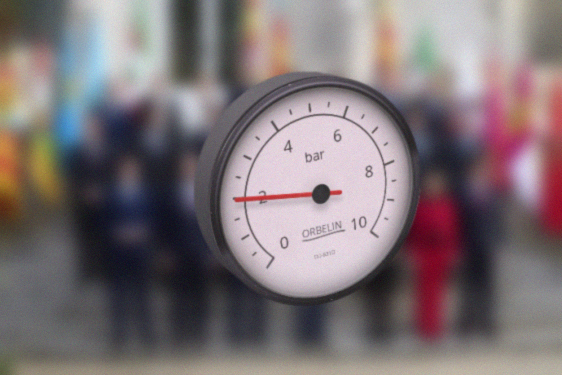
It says 2 bar
